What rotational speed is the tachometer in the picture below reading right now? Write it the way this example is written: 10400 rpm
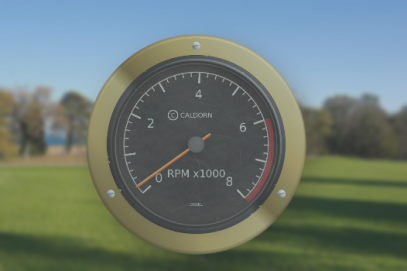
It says 200 rpm
